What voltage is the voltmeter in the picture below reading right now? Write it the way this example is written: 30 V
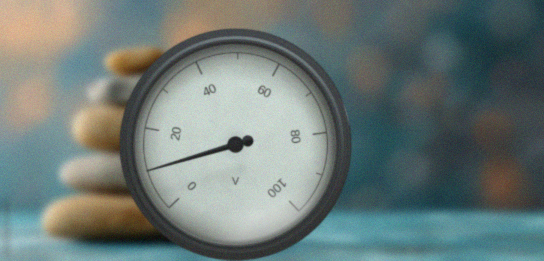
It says 10 V
